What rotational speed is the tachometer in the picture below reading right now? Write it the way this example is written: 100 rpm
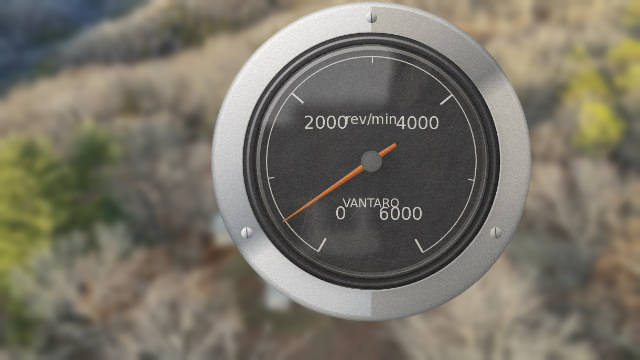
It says 500 rpm
